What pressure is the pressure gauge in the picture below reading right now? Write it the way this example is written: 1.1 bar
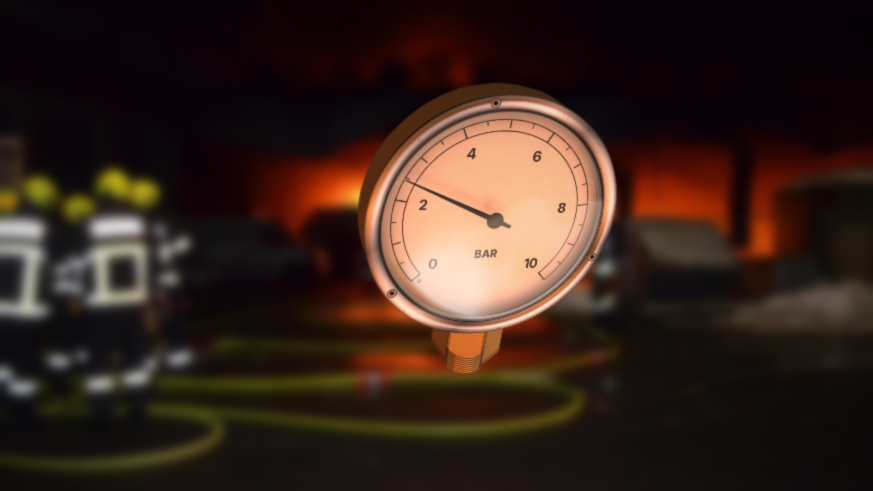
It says 2.5 bar
